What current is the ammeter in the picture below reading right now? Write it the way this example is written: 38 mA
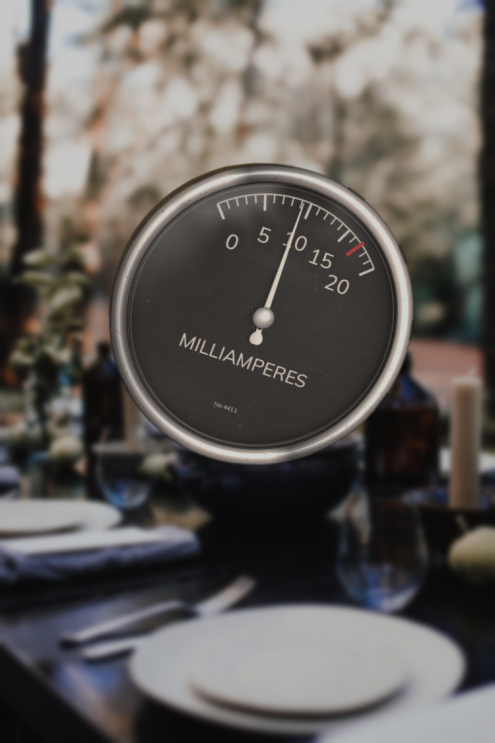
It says 9 mA
